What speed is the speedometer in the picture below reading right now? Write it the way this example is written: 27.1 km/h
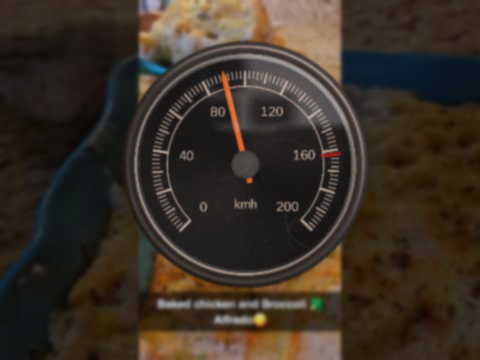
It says 90 km/h
